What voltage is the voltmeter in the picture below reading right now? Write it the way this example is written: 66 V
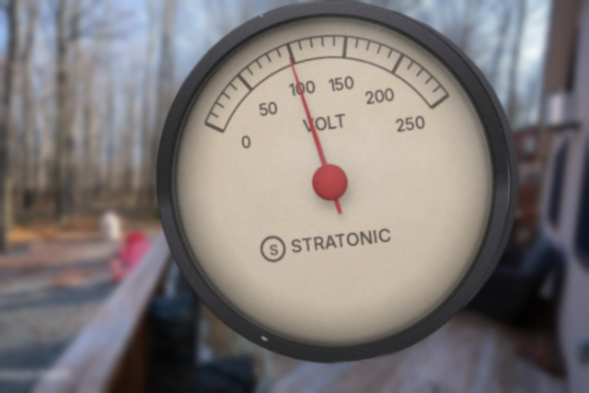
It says 100 V
